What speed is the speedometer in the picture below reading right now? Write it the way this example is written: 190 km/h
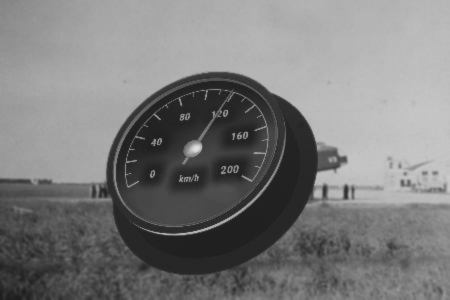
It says 120 km/h
